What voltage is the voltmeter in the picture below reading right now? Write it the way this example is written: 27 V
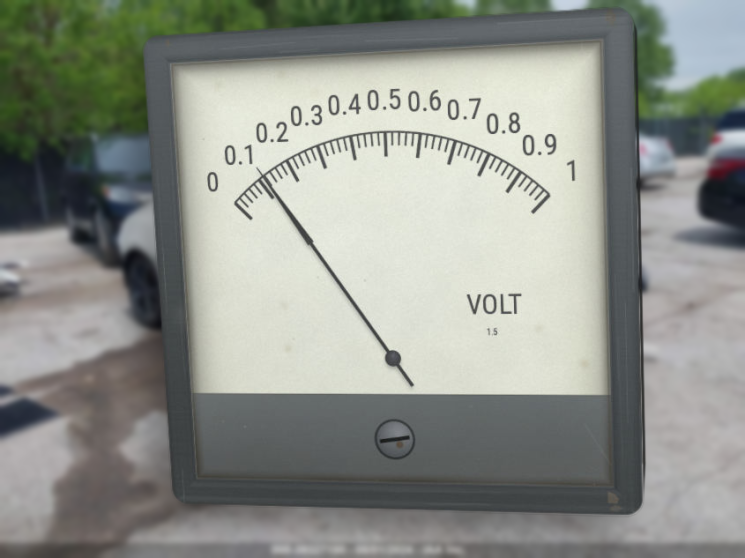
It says 0.12 V
